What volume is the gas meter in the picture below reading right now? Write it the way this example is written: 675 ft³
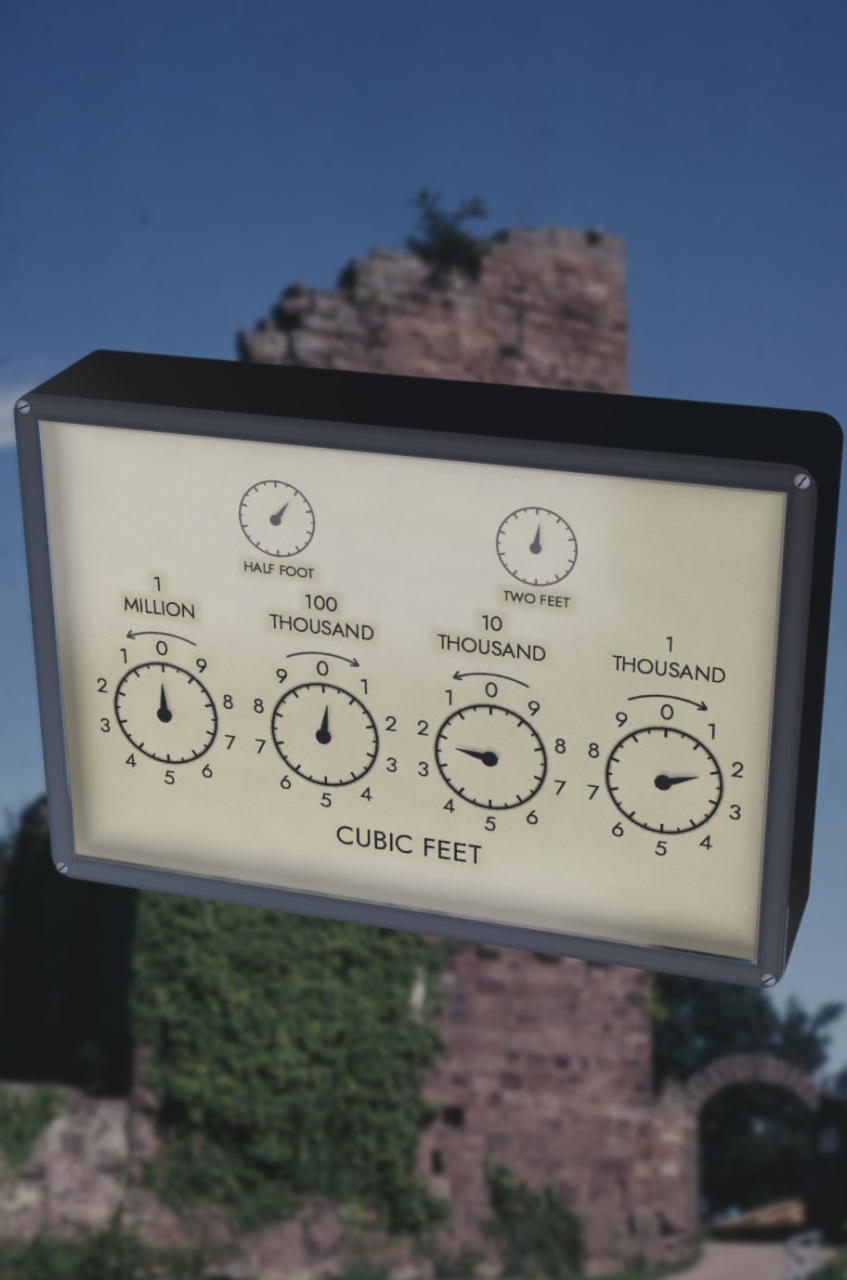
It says 2200 ft³
